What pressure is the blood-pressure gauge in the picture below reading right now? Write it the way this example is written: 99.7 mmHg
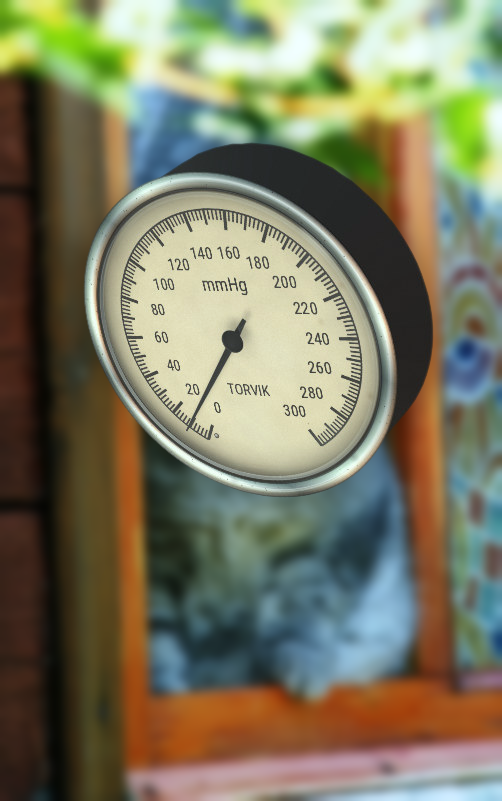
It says 10 mmHg
